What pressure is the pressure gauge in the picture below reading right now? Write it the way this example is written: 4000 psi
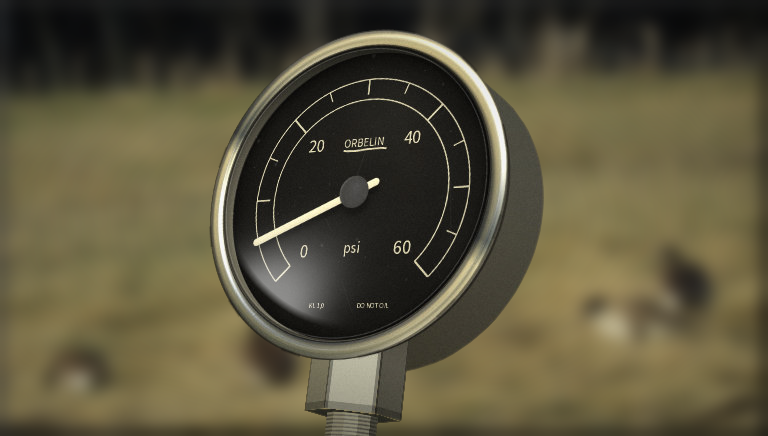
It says 5 psi
